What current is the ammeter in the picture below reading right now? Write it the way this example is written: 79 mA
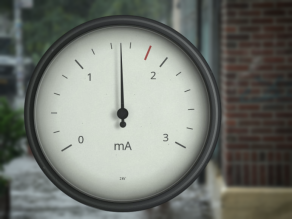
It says 1.5 mA
